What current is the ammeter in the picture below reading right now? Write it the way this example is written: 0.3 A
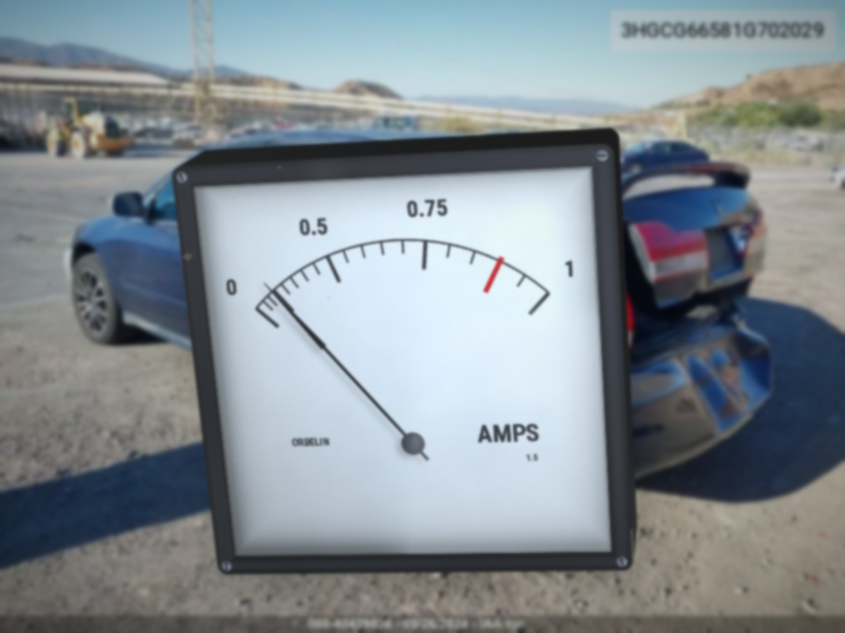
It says 0.25 A
